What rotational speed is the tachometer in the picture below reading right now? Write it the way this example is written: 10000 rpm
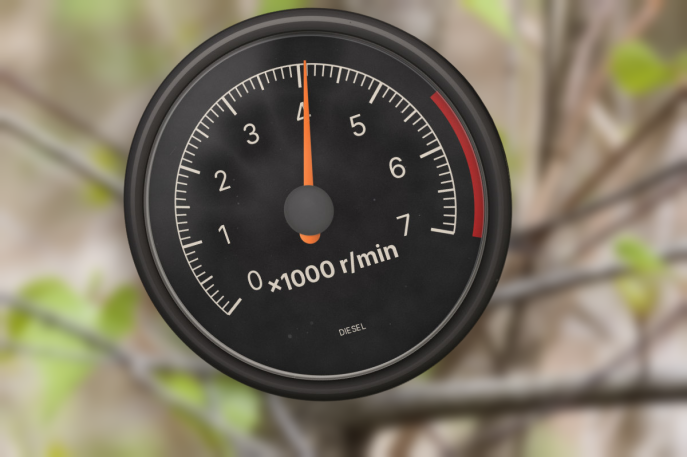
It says 4100 rpm
